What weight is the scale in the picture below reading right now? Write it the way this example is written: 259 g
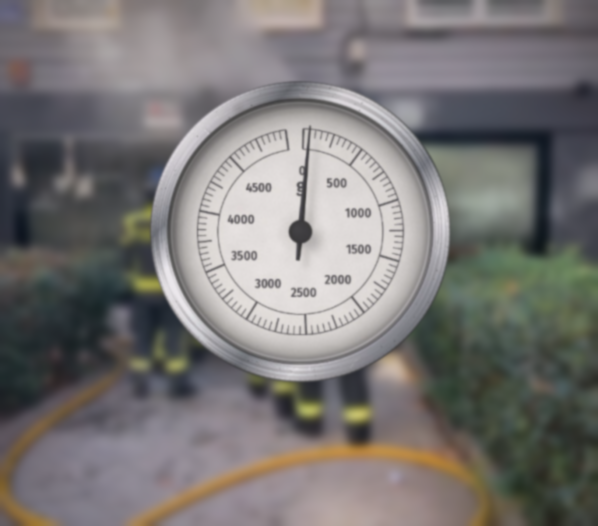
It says 50 g
